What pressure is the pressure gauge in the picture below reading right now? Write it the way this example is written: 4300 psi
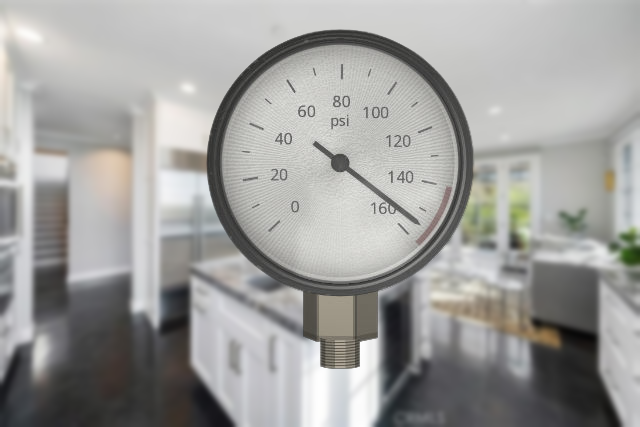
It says 155 psi
